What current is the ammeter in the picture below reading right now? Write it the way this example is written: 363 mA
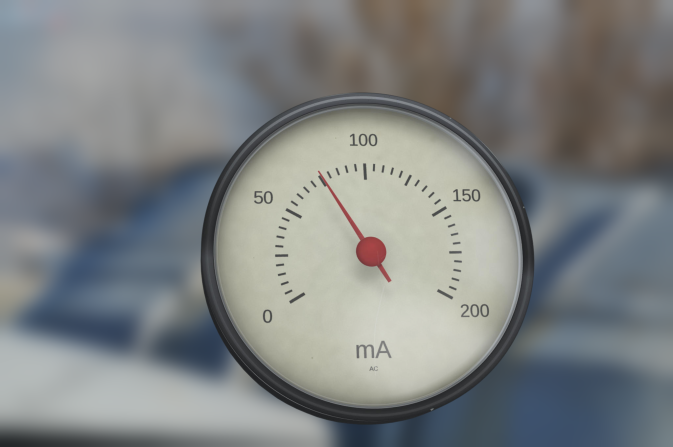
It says 75 mA
